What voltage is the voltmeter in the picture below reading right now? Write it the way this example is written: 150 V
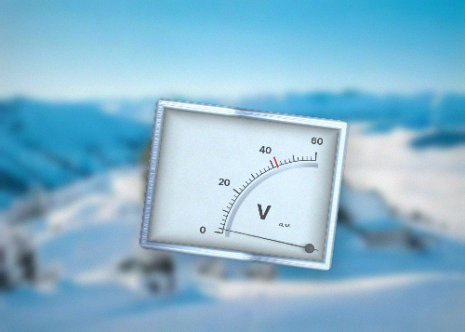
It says 2 V
